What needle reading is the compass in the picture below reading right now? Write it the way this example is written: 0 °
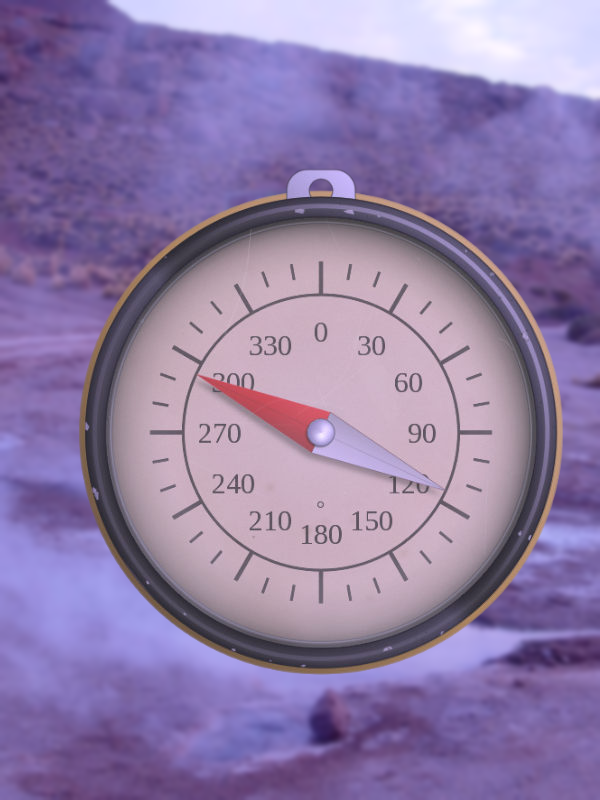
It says 295 °
